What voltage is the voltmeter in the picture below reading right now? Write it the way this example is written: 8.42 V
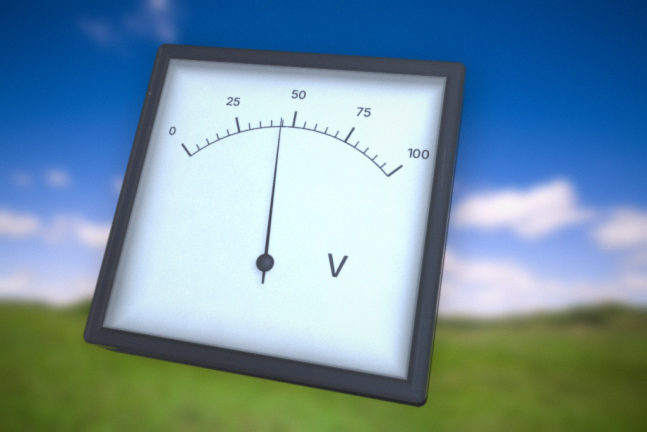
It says 45 V
